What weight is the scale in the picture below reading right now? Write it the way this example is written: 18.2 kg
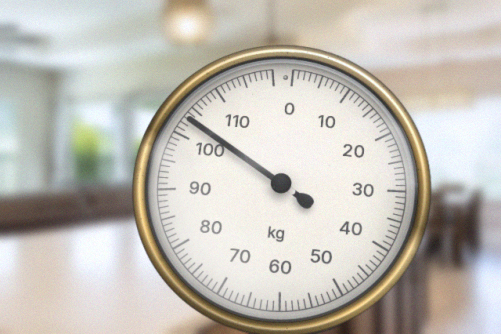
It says 103 kg
